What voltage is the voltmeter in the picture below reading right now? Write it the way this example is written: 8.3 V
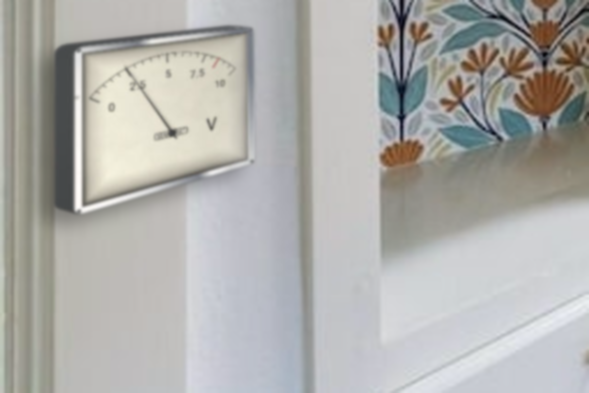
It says 2.5 V
